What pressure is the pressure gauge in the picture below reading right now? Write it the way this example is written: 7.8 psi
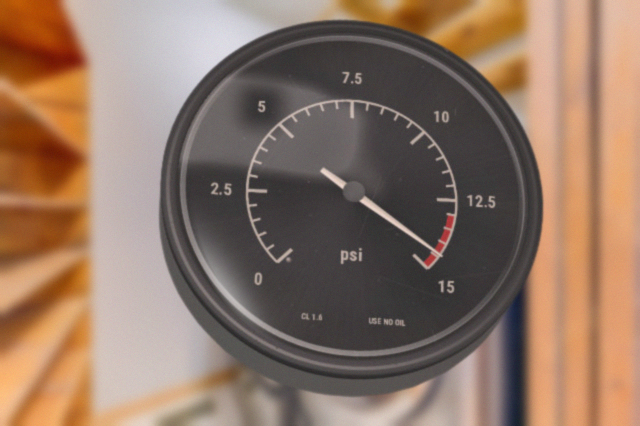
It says 14.5 psi
